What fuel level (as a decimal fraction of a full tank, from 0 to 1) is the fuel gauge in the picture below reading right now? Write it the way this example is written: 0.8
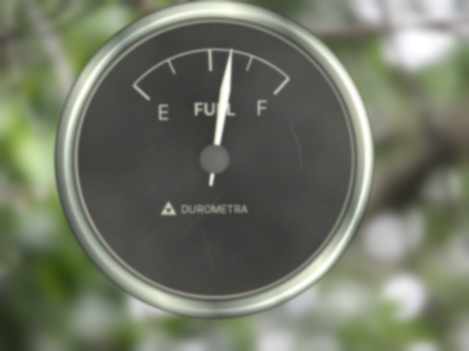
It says 0.625
